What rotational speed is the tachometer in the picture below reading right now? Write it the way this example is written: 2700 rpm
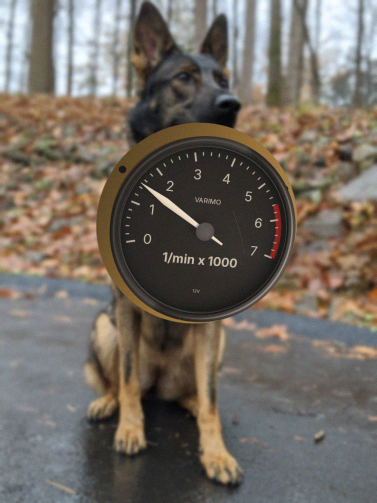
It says 1500 rpm
